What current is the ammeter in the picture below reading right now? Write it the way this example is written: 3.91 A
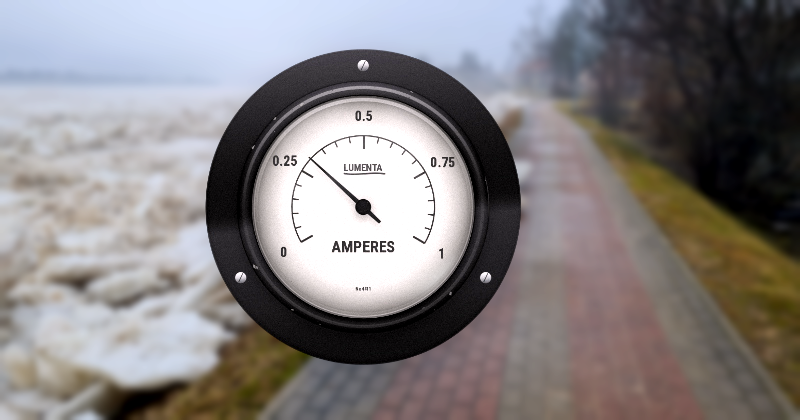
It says 0.3 A
